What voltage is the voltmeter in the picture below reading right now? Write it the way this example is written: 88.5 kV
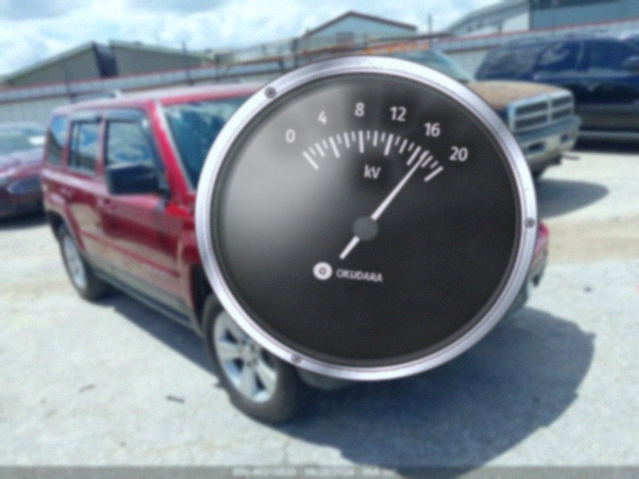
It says 17 kV
